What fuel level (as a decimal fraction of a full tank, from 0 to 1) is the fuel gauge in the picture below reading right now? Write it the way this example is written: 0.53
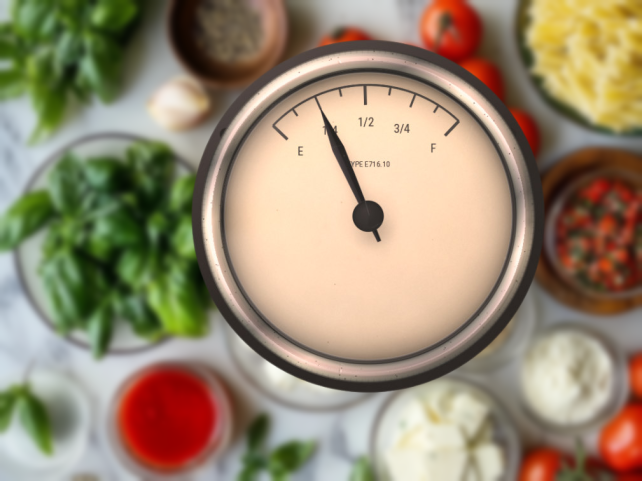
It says 0.25
